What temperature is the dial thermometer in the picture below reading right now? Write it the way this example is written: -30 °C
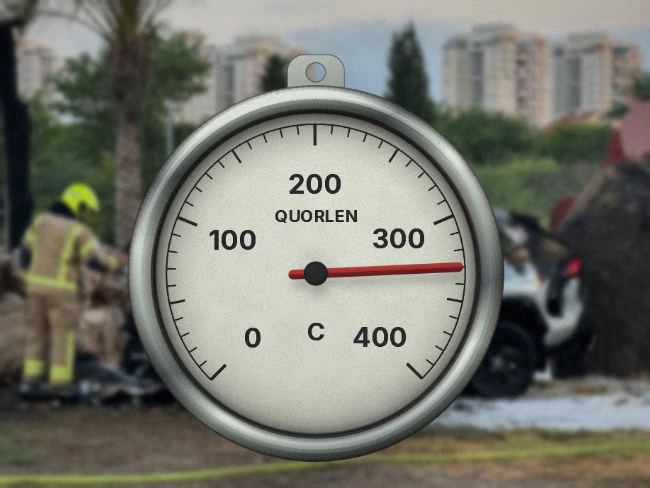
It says 330 °C
